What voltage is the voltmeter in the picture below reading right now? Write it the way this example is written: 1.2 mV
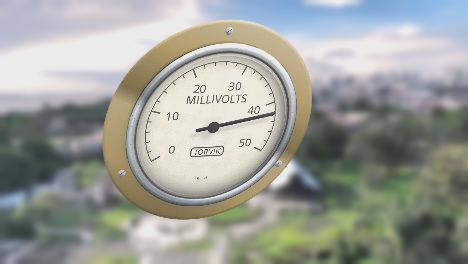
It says 42 mV
